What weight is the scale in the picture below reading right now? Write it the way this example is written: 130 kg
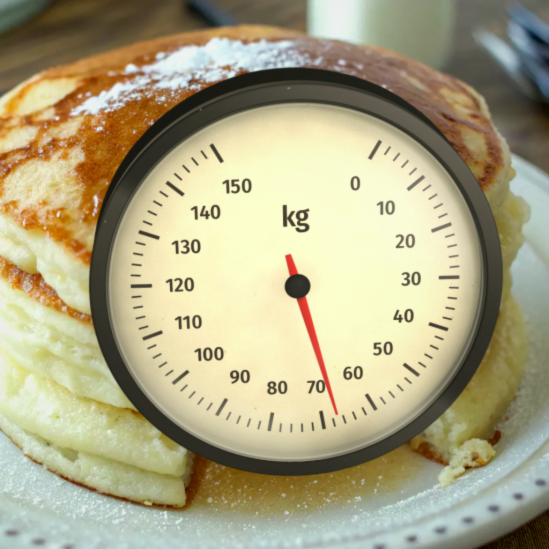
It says 67 kg
